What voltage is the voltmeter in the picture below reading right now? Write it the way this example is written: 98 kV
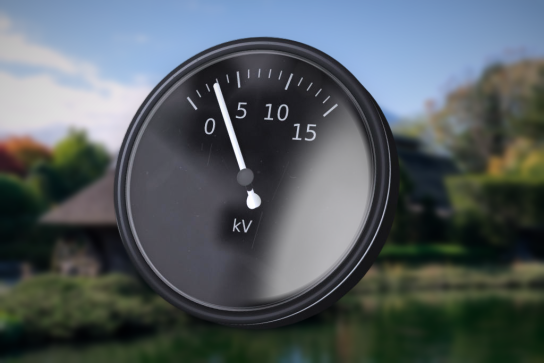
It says 3 kV
